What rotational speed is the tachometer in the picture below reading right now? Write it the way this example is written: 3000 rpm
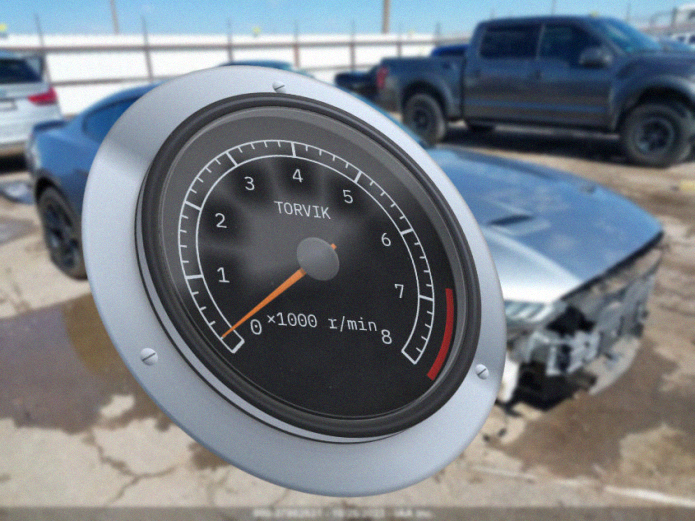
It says 200 rpm
